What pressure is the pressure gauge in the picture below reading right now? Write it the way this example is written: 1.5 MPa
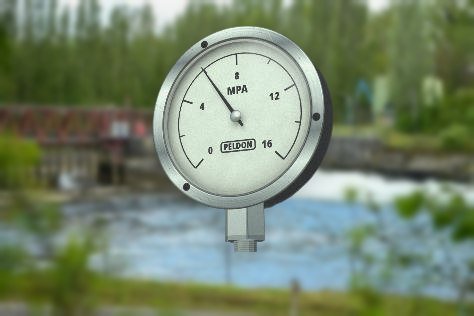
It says 6 MPa
